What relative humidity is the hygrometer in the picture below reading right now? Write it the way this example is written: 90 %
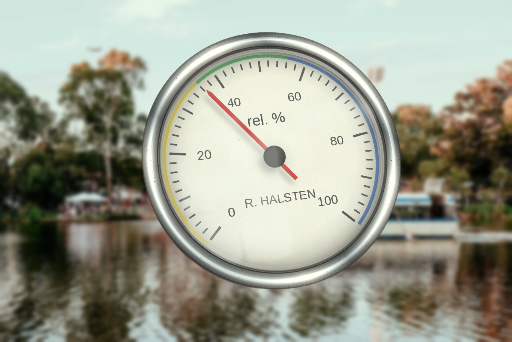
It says 36 %
